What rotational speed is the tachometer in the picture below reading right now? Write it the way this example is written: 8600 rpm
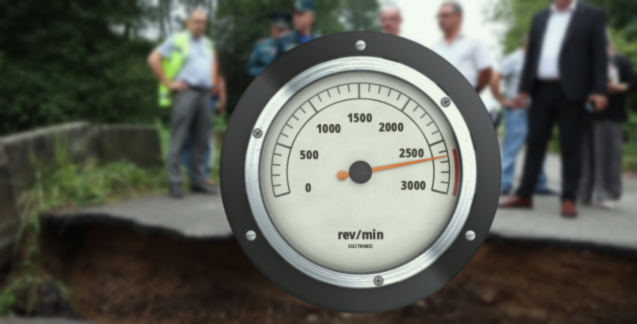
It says 2650 rpm
